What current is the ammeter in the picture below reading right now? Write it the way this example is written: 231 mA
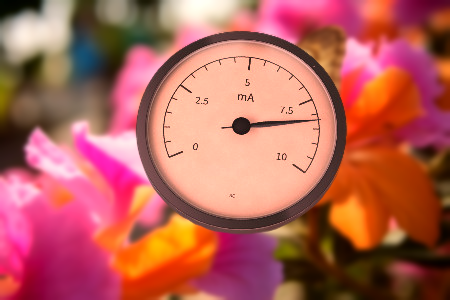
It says 8.25 mA
